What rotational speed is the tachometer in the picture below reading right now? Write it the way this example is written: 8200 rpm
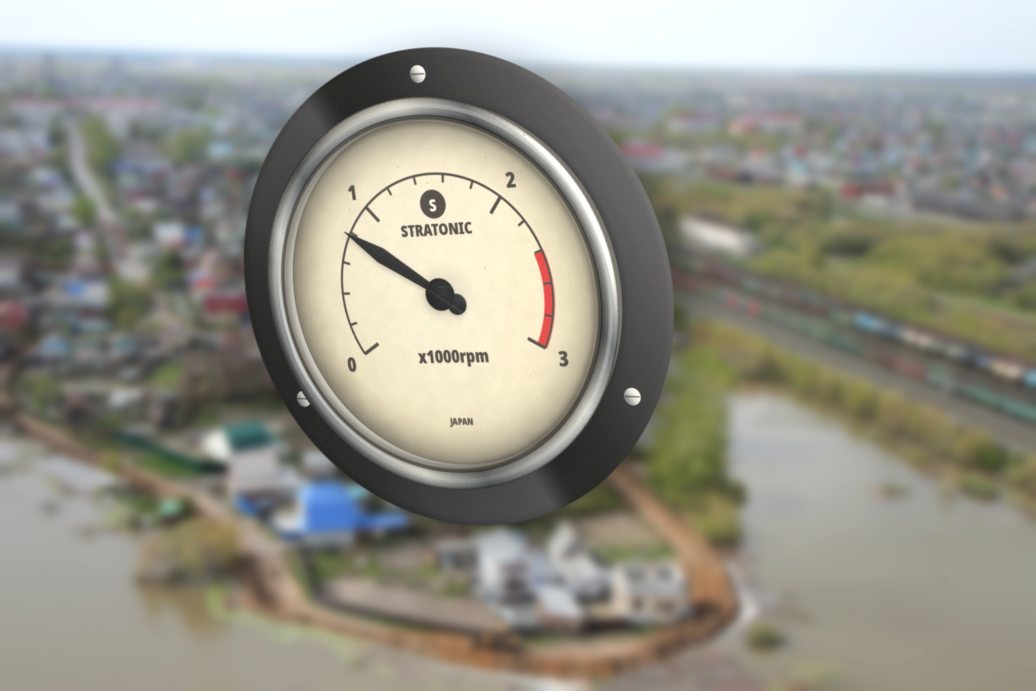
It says 800 rpm
